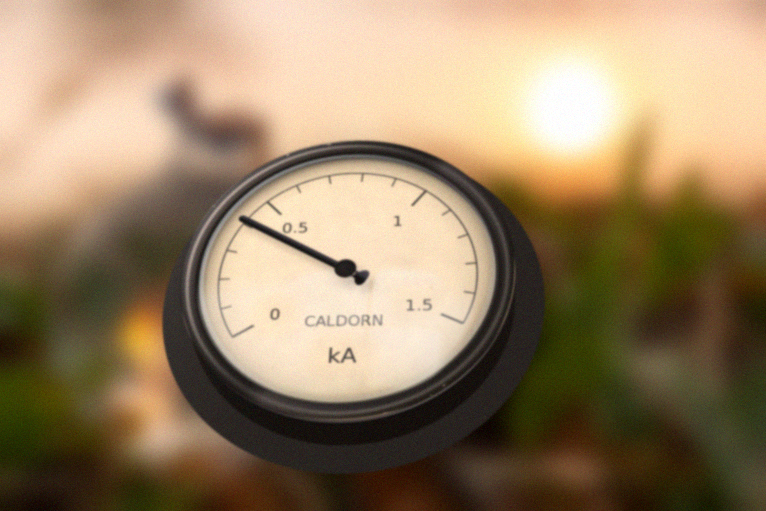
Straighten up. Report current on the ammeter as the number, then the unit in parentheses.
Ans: 0.4 (kA)
